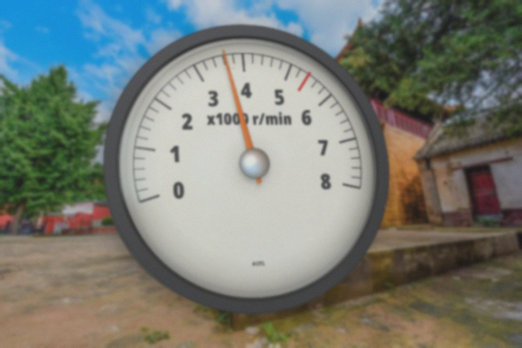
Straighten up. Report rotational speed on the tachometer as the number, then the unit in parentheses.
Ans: 3600 (rpm)
